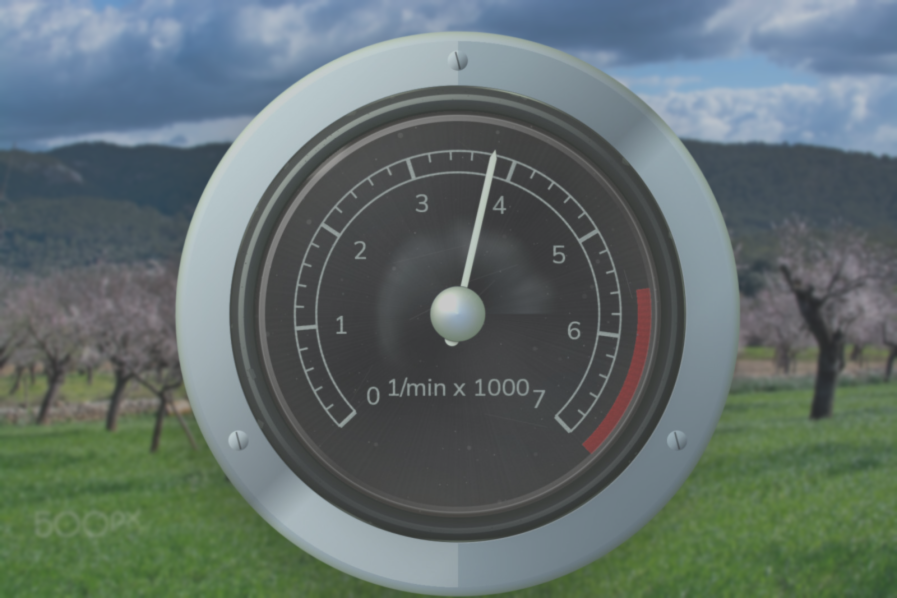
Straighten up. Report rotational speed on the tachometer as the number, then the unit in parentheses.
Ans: 3800 (rpm)
